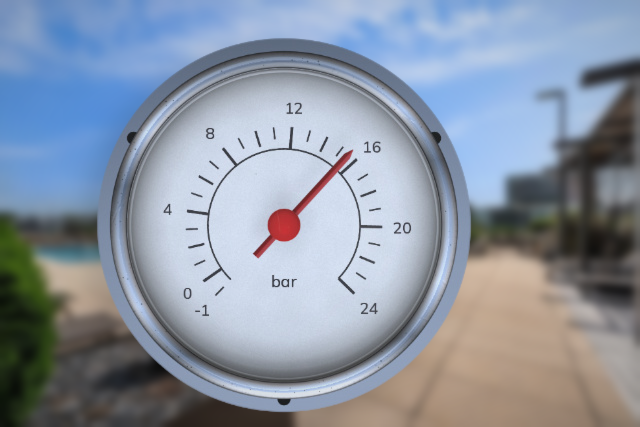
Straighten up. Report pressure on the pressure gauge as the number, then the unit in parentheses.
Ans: 15.5 (bar)
